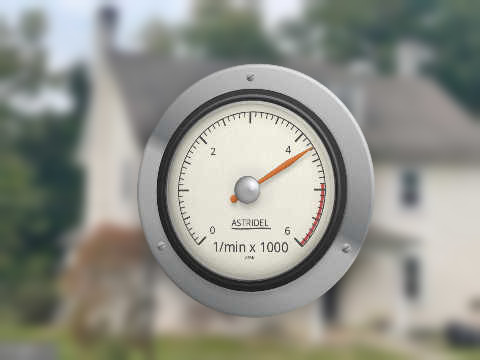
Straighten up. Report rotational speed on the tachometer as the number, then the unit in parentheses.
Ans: 4300 (rpm)
